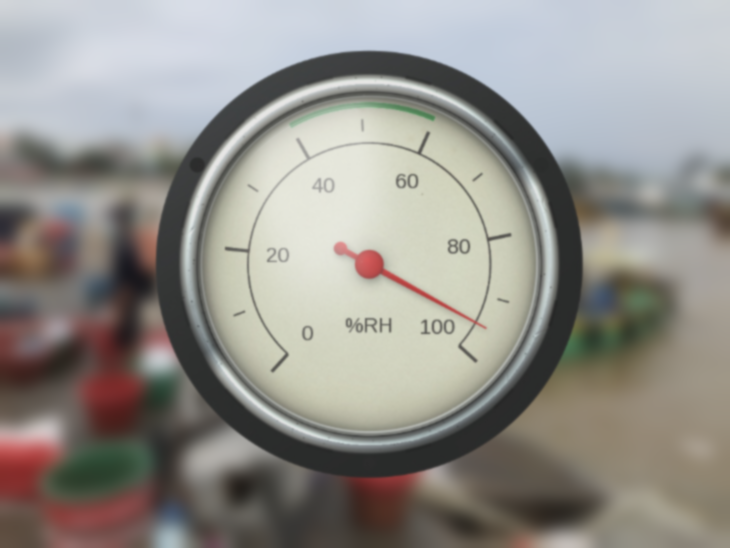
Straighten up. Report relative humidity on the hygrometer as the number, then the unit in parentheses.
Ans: 95 (%)
